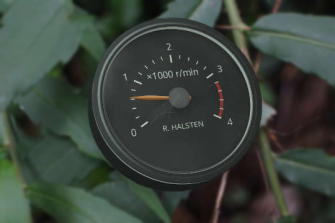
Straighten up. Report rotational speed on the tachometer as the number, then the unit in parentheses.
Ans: 600 (rpm)
